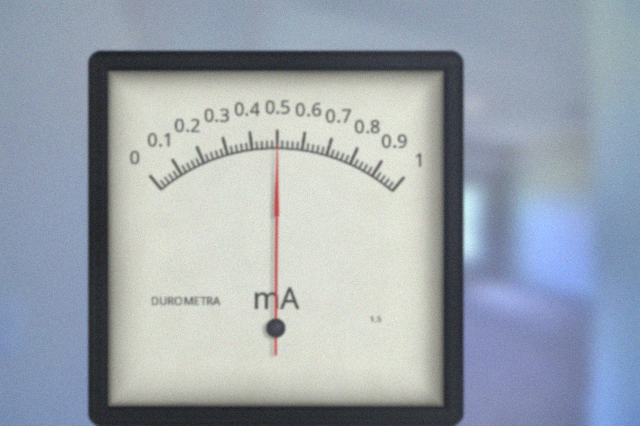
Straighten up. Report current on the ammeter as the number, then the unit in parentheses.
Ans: 0.5 (mA)
